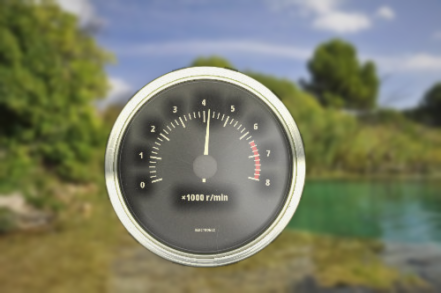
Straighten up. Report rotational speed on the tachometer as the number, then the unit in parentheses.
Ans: 4200 (rpm)
